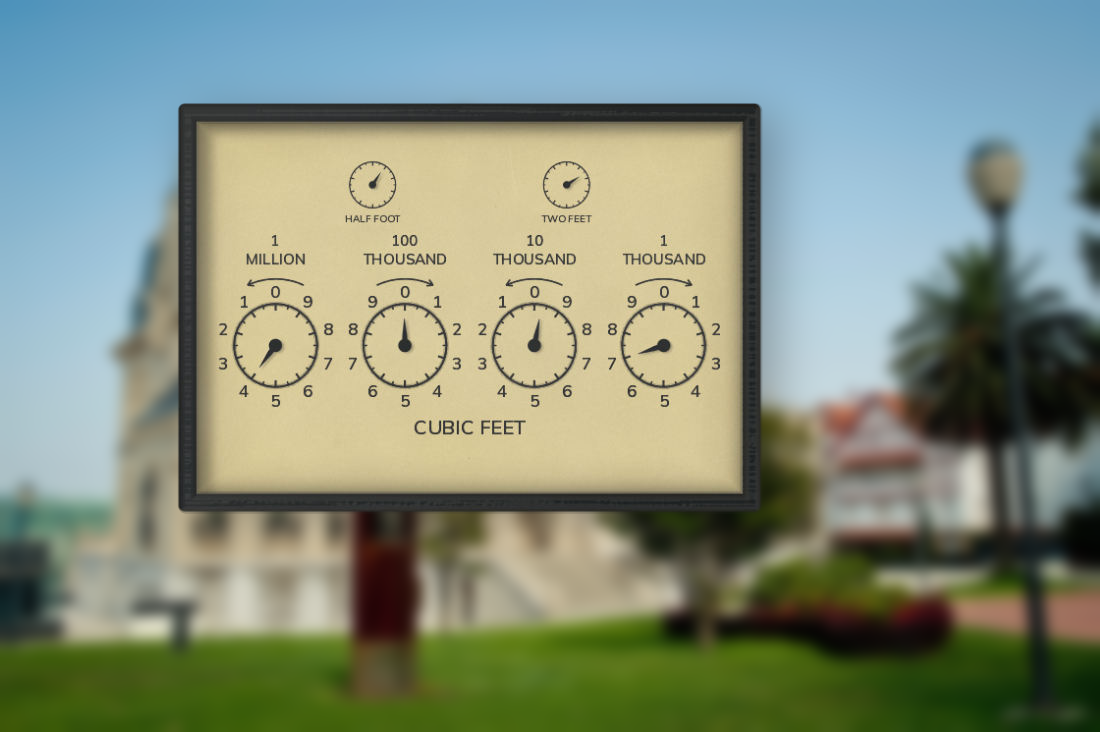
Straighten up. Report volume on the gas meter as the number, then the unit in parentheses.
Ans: 399700 (ft³)
